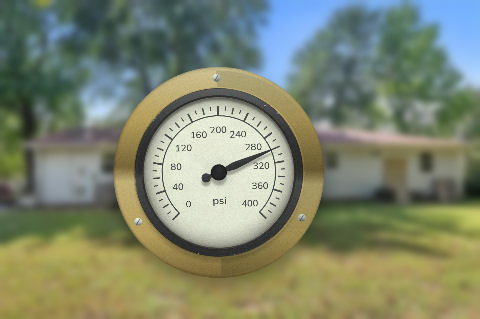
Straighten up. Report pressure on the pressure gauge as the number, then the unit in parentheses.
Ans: 300 (psi)
